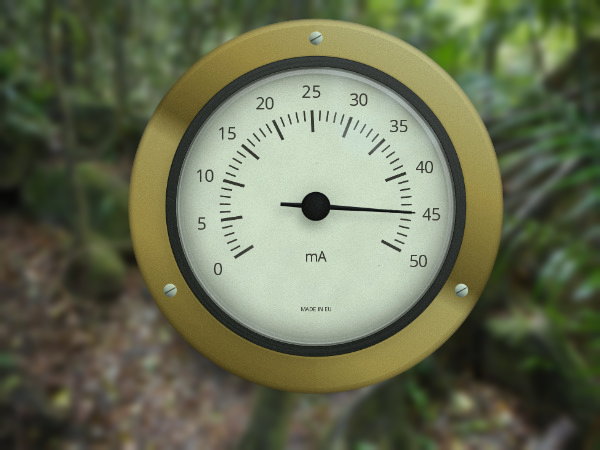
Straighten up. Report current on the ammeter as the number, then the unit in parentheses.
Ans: 45 (mA)
